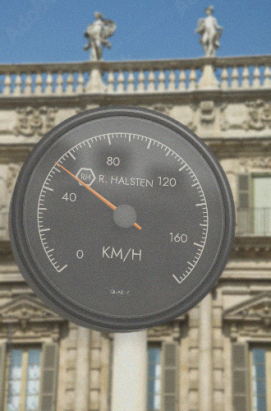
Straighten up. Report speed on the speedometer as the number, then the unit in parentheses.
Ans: 52 (km/h)
